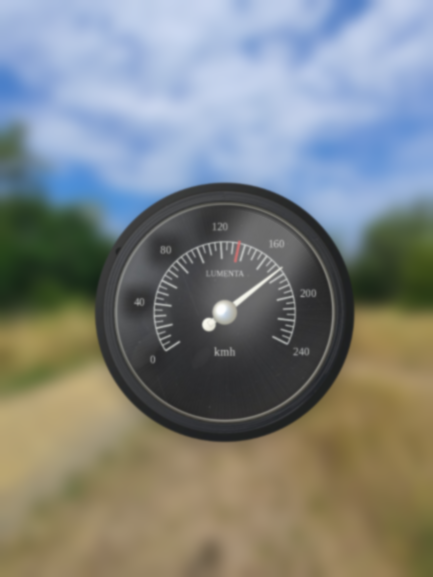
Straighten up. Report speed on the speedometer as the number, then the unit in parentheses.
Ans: 175 (km/h)
